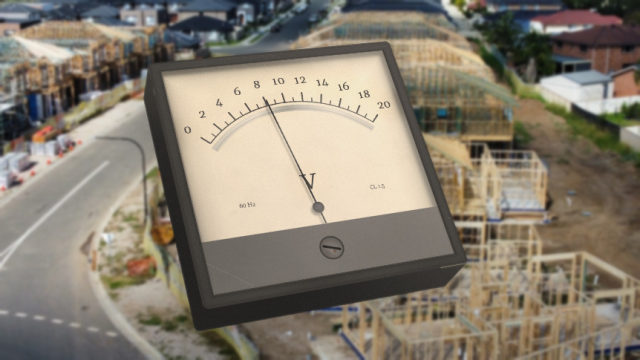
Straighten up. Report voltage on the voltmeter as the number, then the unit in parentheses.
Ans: 8 (V)
